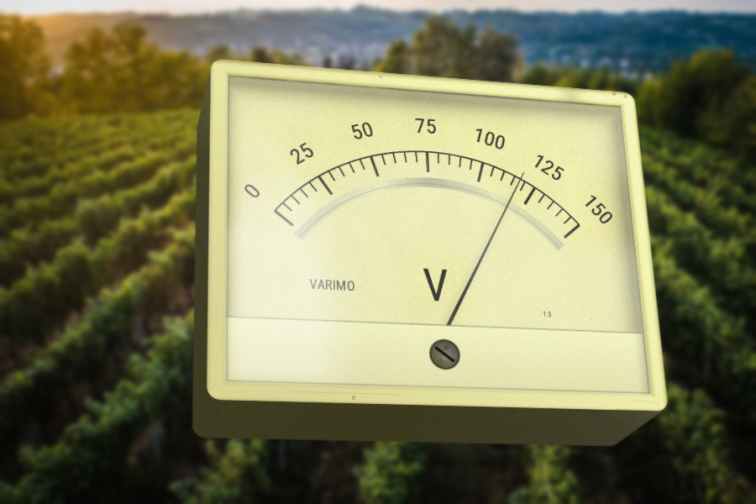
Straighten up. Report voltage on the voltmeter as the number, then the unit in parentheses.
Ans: 117.5 (V)
